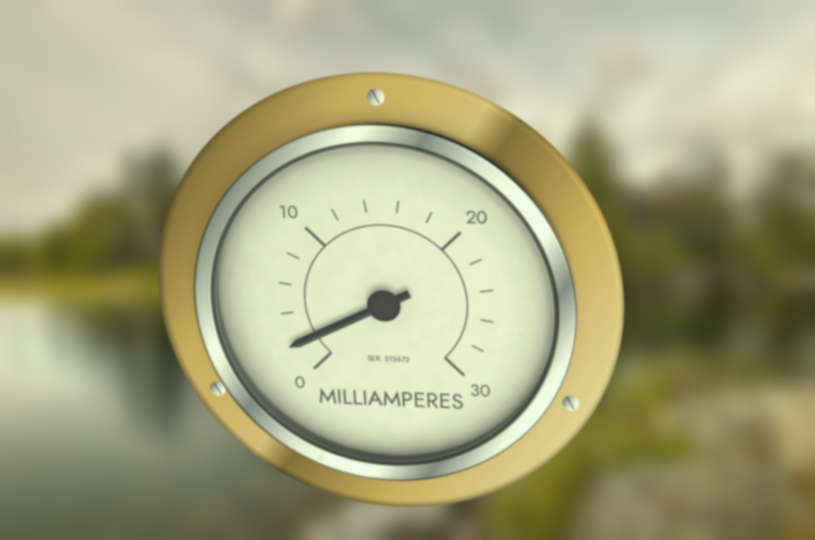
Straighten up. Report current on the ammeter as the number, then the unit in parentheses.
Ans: 2 (mA)
